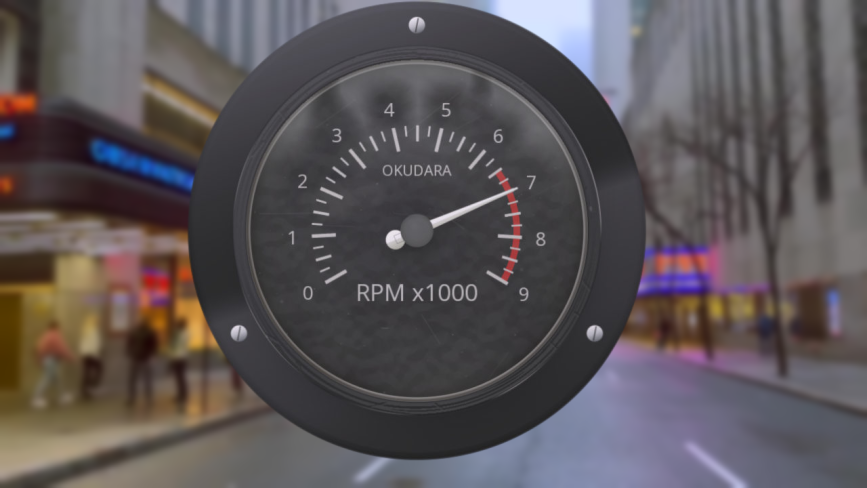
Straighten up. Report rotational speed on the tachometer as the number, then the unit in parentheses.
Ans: 7000 (rpm)
